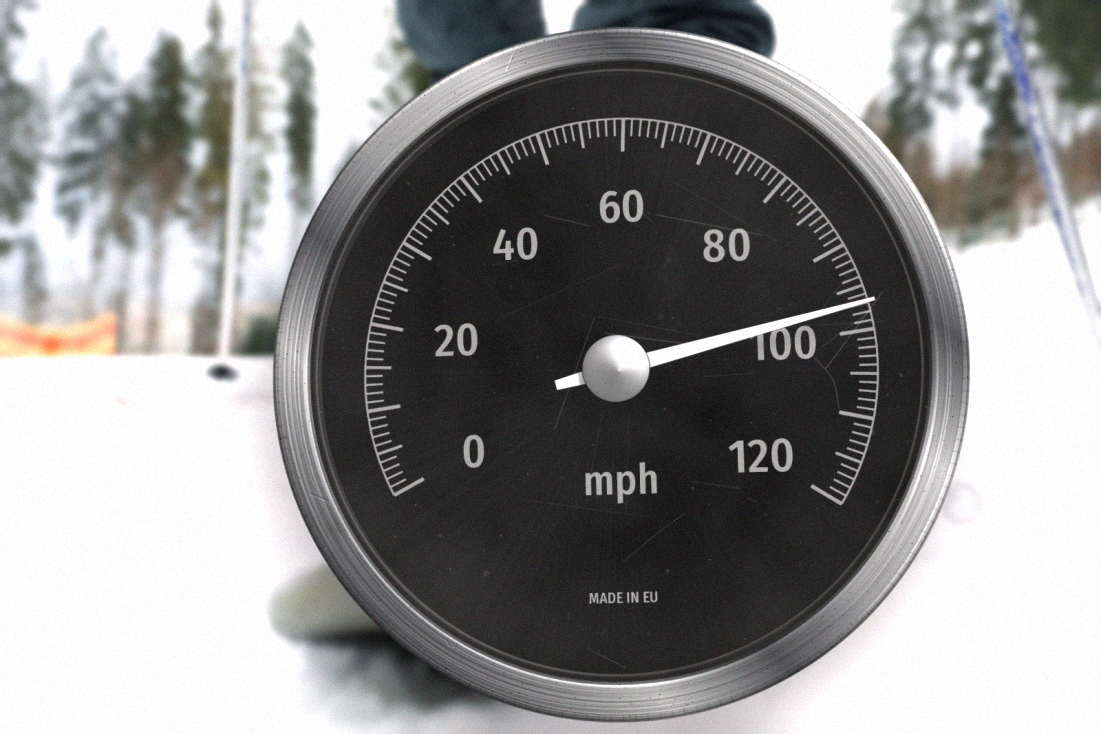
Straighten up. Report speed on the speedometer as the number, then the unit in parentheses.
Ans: 97 (mph)
